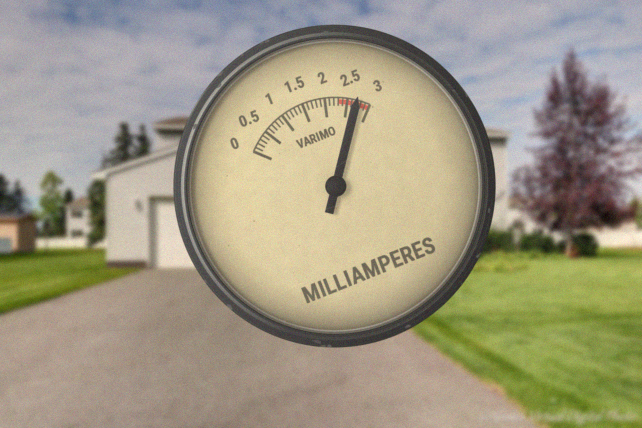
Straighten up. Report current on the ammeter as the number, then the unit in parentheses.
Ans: 2.7 (mA)
